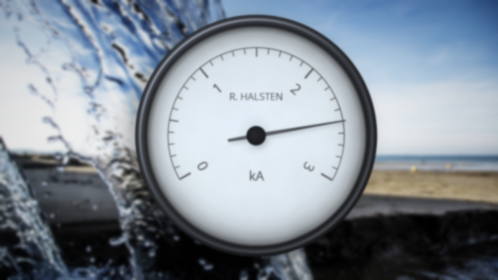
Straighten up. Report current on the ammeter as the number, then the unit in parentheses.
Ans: 2.5 (kA)
